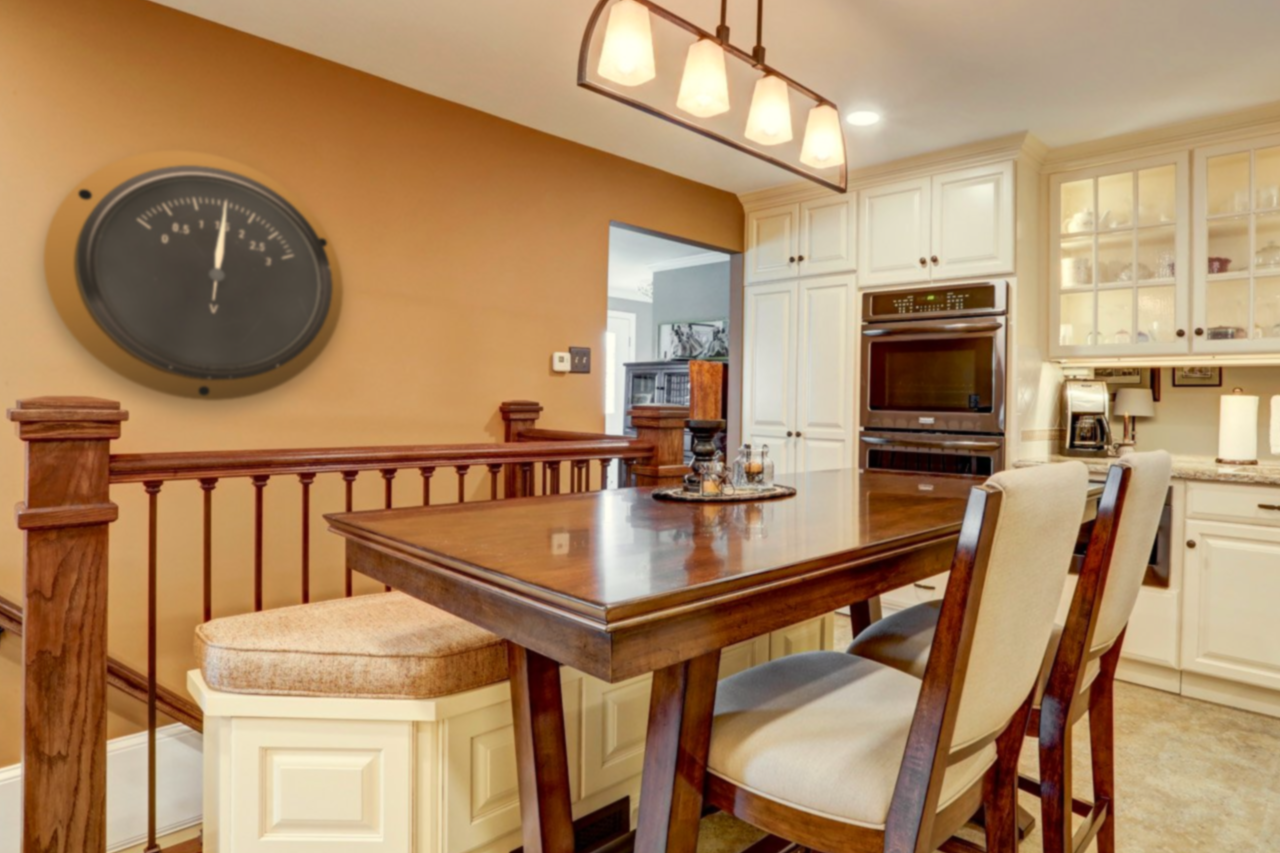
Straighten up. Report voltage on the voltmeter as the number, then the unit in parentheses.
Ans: 1.5 (V)
